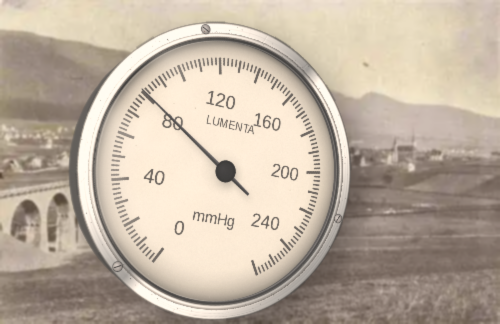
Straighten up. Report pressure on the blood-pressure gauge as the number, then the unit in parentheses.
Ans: 80 (mmHg)
